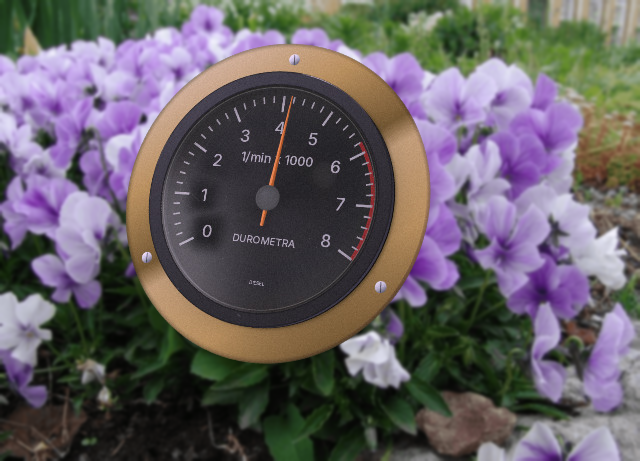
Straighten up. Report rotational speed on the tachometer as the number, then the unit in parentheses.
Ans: 4200 (rpm)
